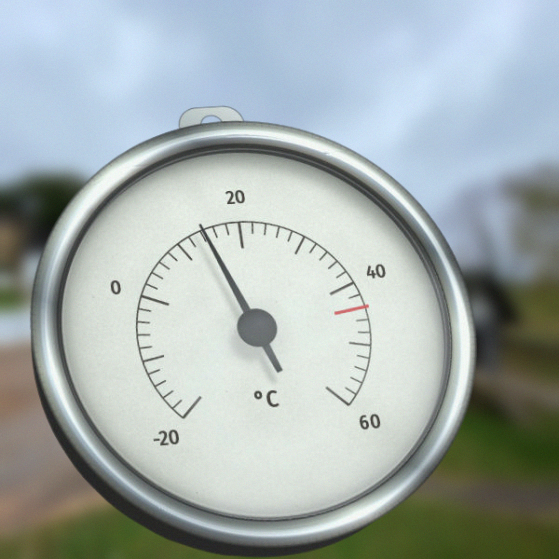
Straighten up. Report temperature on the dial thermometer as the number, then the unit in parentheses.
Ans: 14 (°C)
